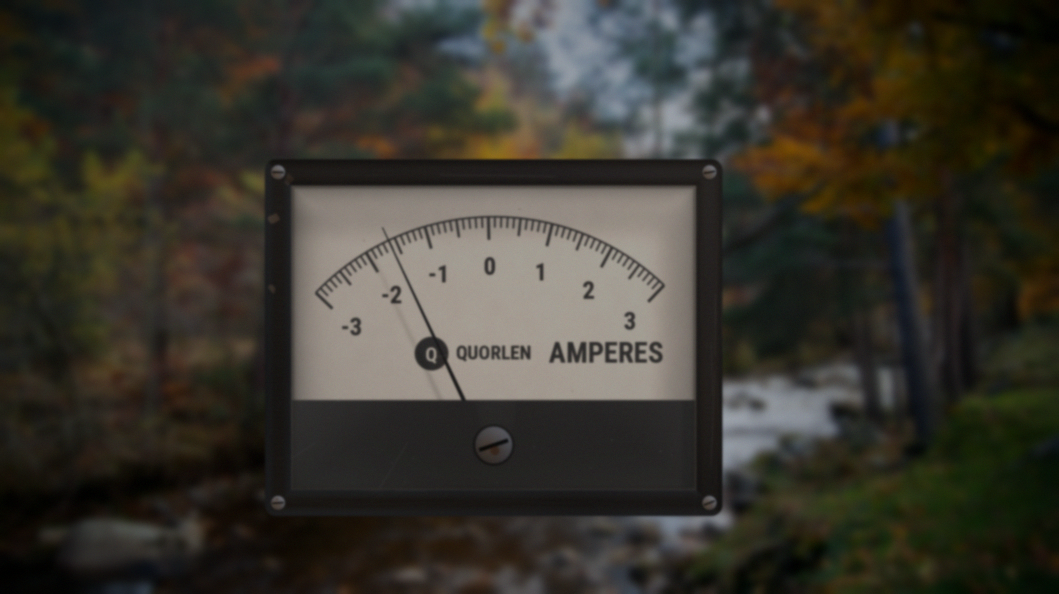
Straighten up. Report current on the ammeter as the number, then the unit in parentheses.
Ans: -1.6 (A)
